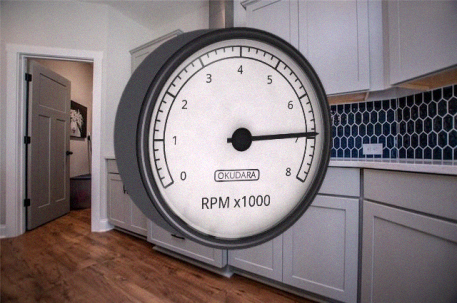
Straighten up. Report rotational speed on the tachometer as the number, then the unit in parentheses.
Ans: 6900 (rpm)
